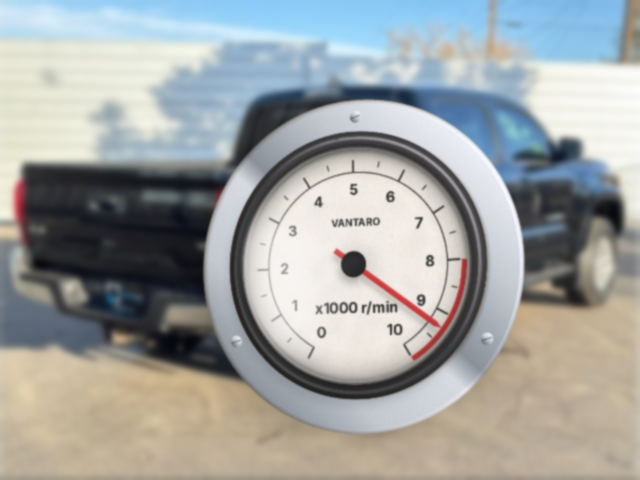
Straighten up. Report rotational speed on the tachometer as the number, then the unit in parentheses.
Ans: 9250 (rpm)
